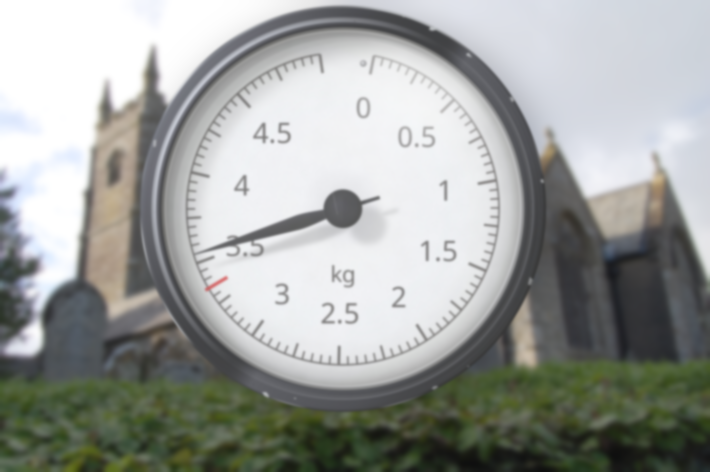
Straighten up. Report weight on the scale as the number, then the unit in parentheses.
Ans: 3.55 (kg)
